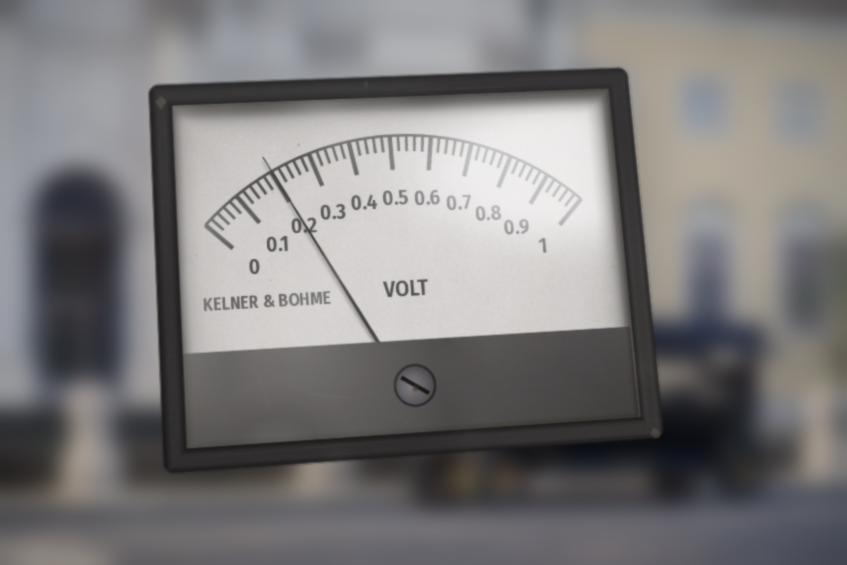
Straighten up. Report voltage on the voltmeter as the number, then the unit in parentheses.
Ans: 0.2 (V)
